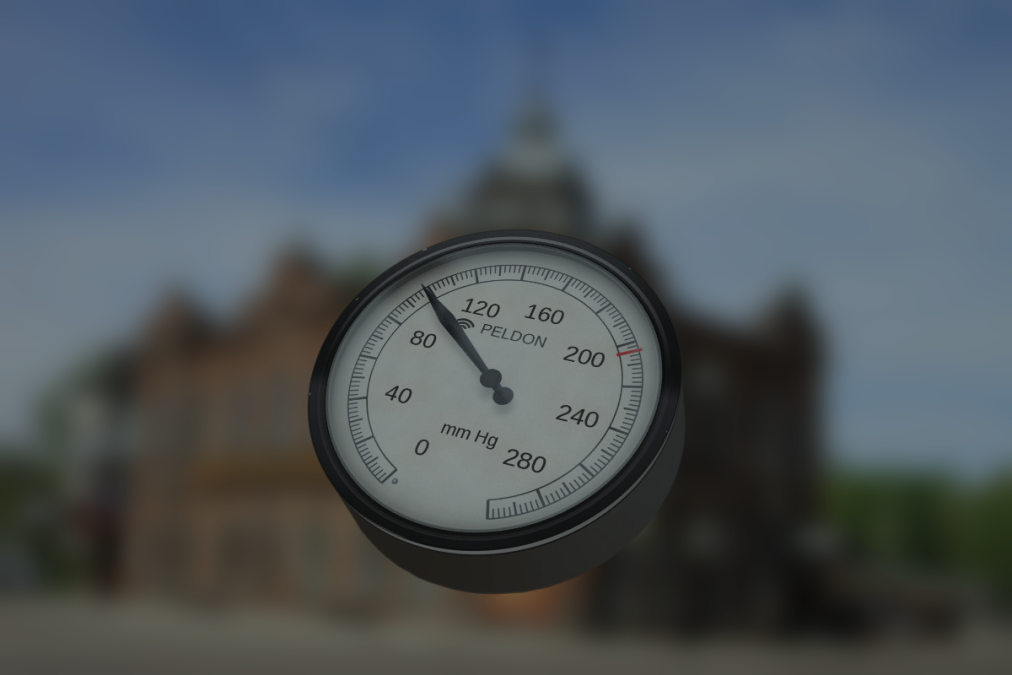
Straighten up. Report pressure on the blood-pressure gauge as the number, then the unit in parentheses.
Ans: 98 (mmHg)
